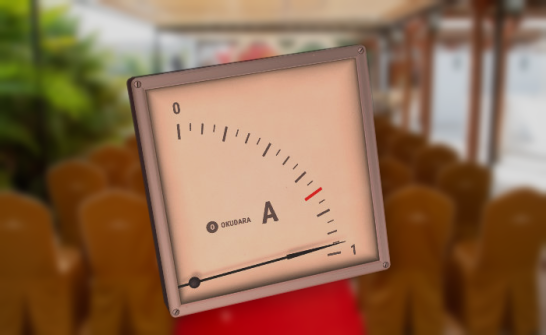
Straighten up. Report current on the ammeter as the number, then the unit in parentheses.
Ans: 0.95 (A)
